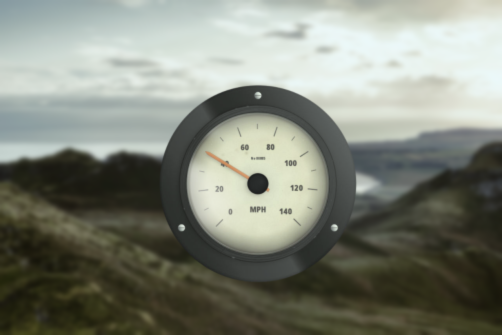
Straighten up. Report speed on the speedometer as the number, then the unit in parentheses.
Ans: 40 (mph)
